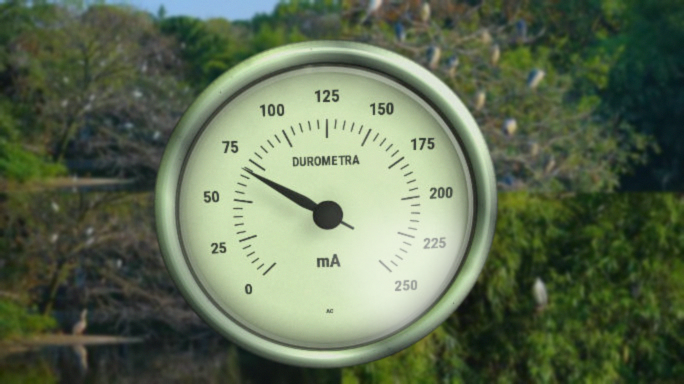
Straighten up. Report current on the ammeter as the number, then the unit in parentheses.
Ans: 70 (mA)
